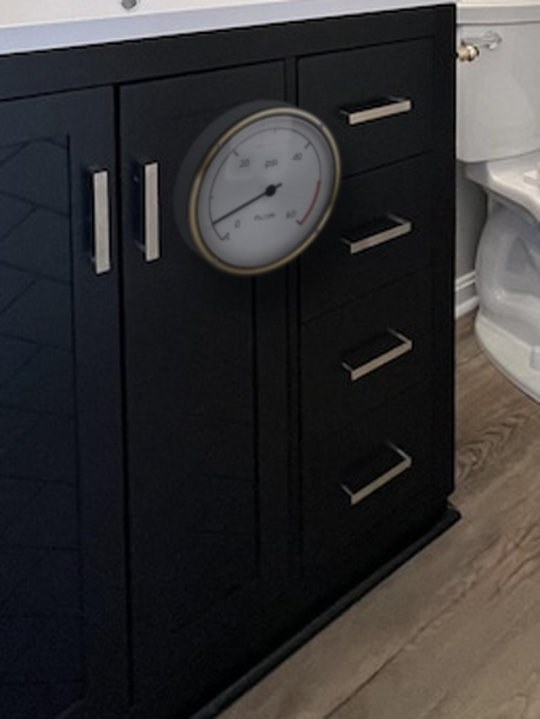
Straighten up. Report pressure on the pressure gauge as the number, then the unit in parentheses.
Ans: 5 (psi)
